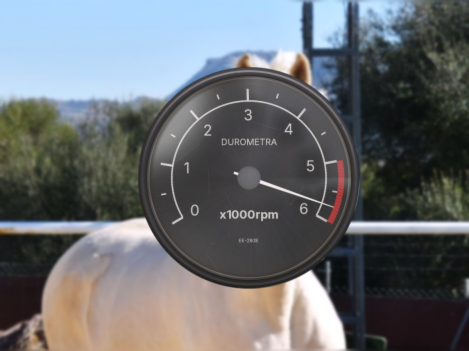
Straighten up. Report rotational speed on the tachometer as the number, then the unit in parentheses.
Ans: 5750 (rpm)
